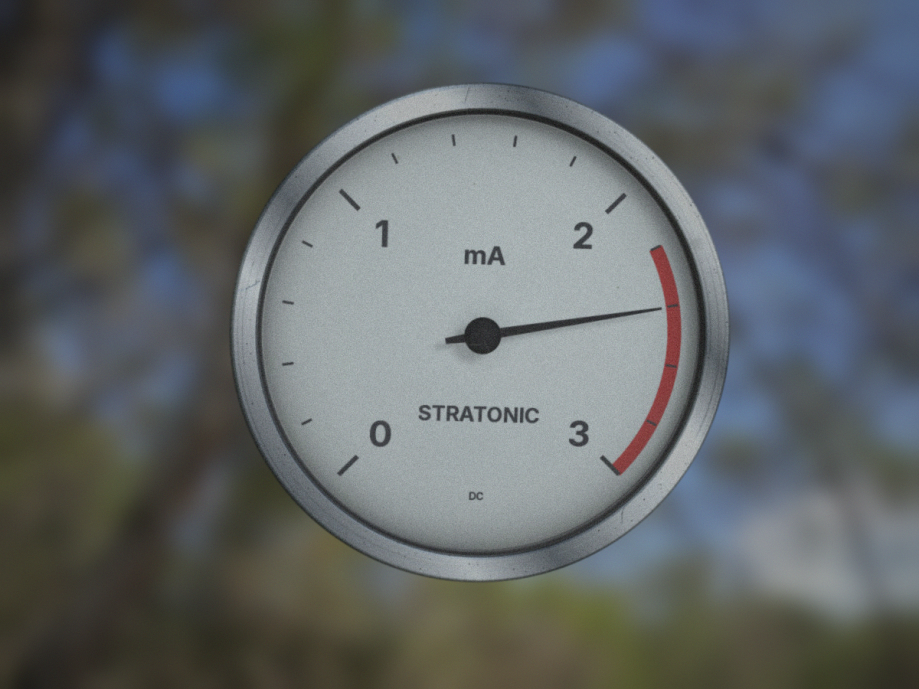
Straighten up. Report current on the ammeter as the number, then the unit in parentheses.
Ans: 2.4 (mA)
